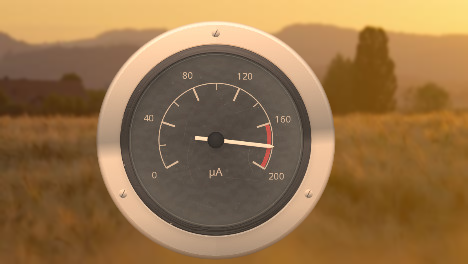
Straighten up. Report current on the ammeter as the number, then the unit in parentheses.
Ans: 180 (µA)
